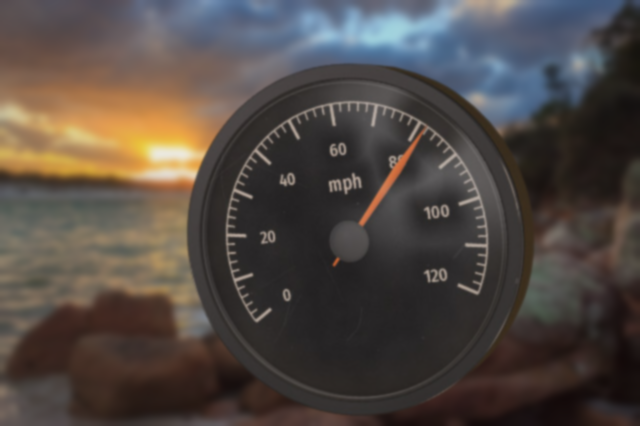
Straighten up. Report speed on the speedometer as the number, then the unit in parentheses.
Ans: 82 (mph)
